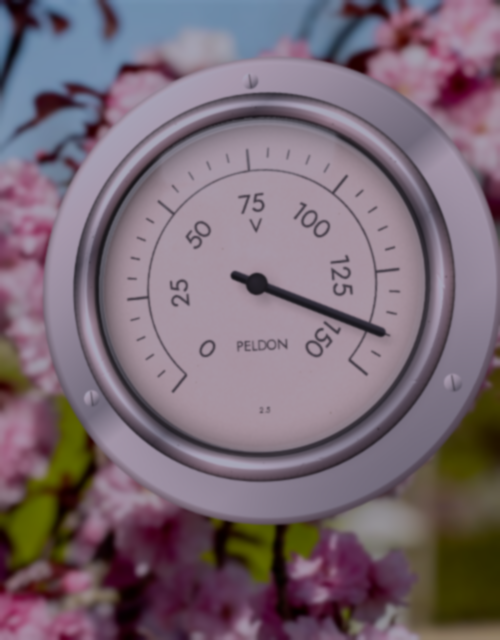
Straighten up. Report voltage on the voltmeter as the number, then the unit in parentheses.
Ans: 140 (V)
